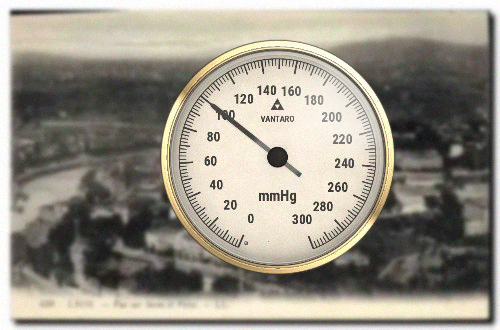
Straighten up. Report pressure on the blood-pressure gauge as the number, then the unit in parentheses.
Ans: 100 (mmHg)
